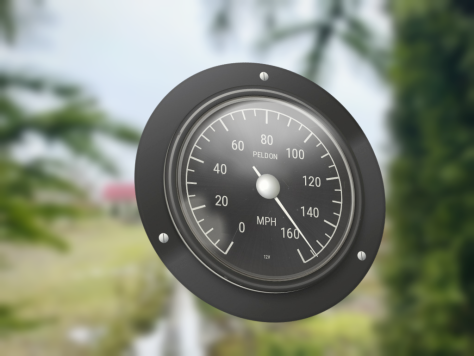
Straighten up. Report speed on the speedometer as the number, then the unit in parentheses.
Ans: 155 (mph)
